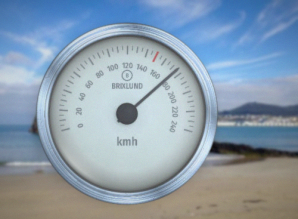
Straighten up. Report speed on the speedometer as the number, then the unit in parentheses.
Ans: 175 (km/h)
